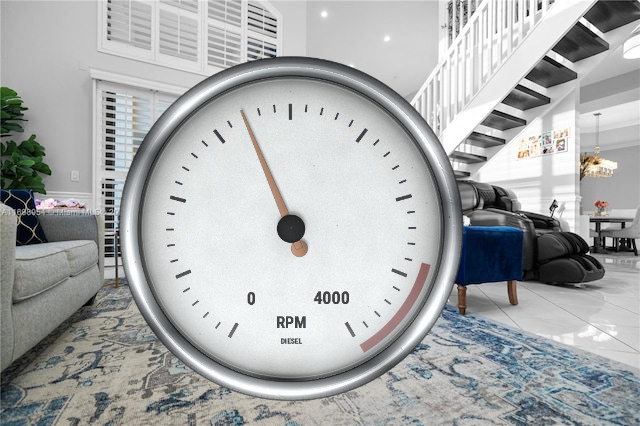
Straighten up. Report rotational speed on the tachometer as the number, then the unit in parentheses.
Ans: 1700 (rpm)
